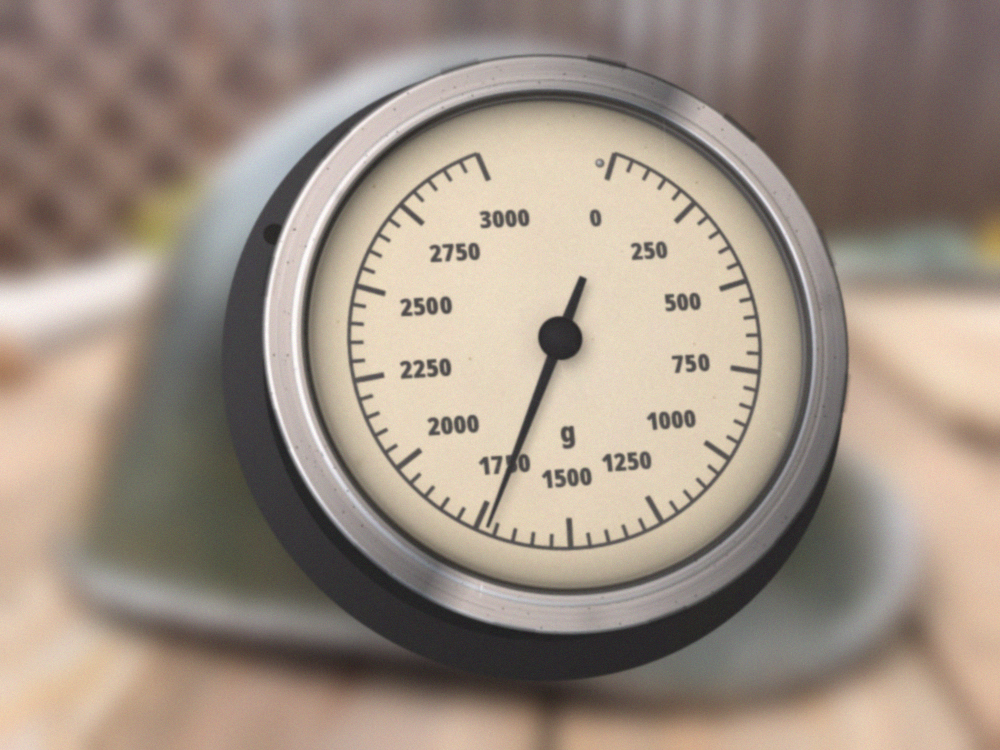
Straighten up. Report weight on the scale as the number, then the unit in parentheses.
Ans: 1725 (g)
